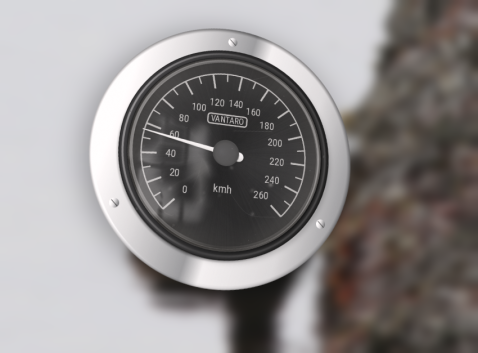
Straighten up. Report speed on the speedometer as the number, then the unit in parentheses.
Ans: 55 (km/h)
